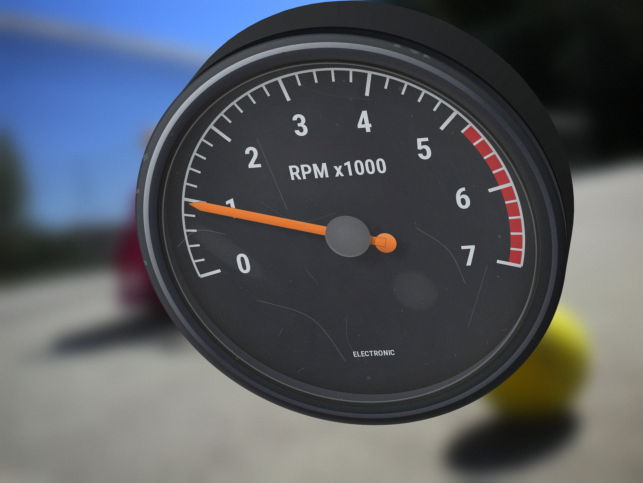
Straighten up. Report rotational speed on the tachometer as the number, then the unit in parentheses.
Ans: 1000 (rpm)
